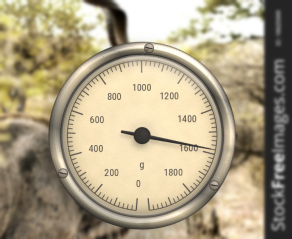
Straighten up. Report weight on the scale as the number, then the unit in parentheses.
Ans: 1580 (g)
